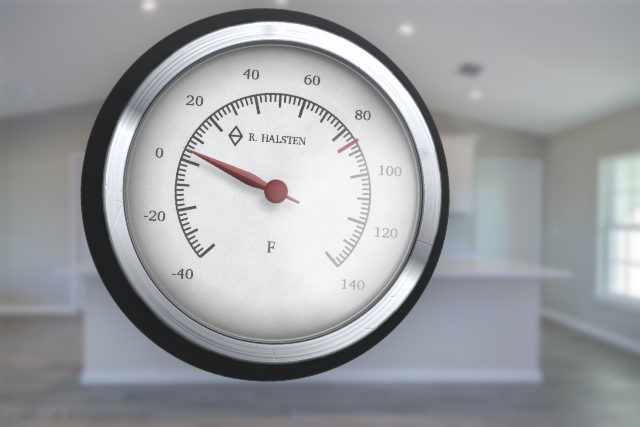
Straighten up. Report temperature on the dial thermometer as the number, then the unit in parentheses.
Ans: 4 (°F)
